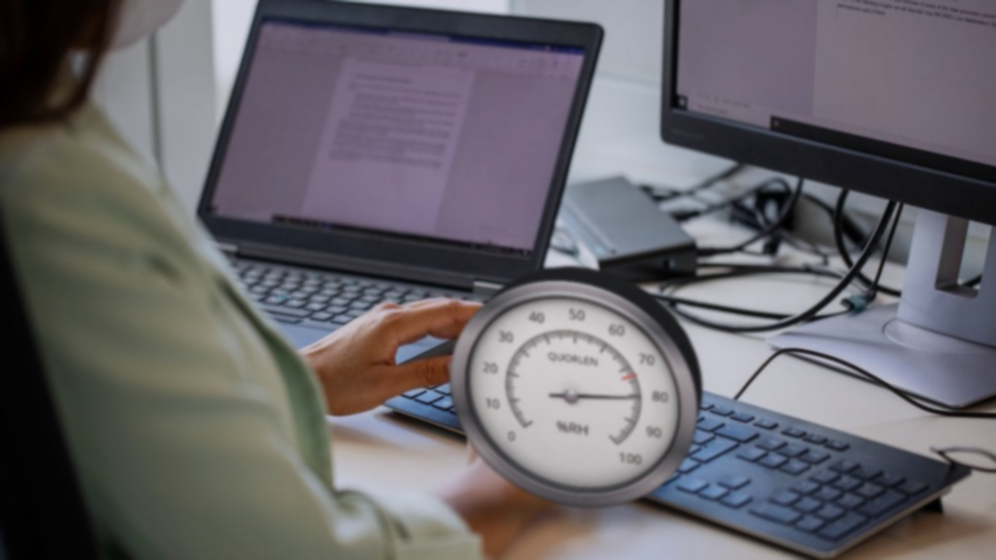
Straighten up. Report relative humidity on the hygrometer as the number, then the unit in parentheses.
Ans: 80 (%)
